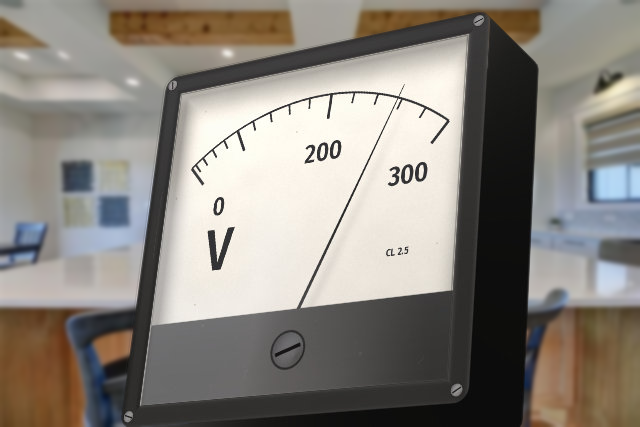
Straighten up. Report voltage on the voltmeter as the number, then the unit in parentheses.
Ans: 260 (V)
